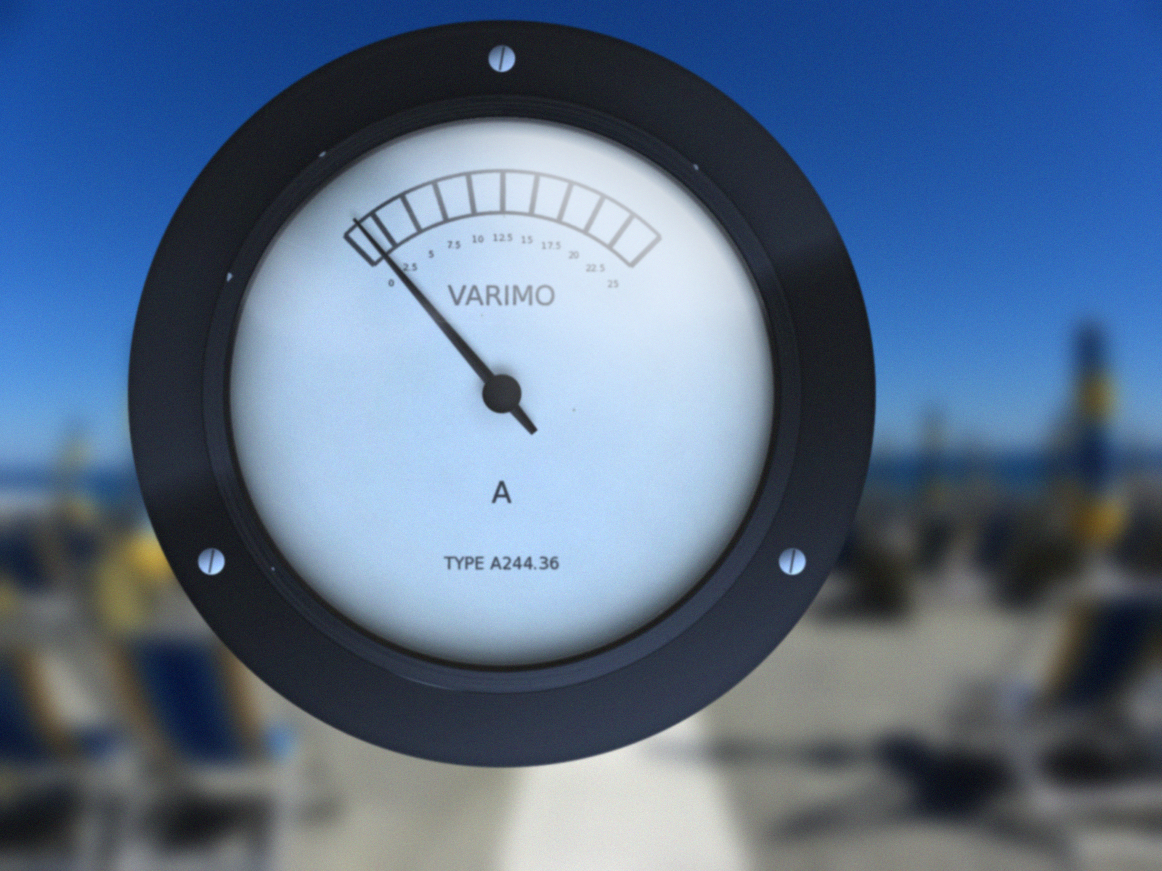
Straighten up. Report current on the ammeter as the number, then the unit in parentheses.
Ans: 1.25 (A)
